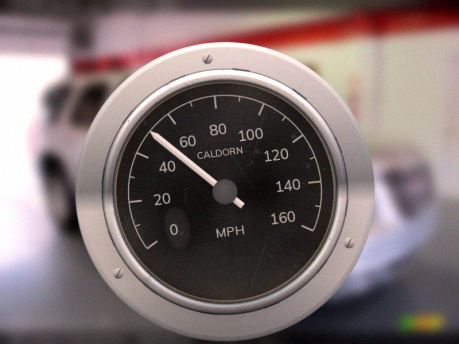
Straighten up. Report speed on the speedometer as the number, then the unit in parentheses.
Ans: 50 (mph)
